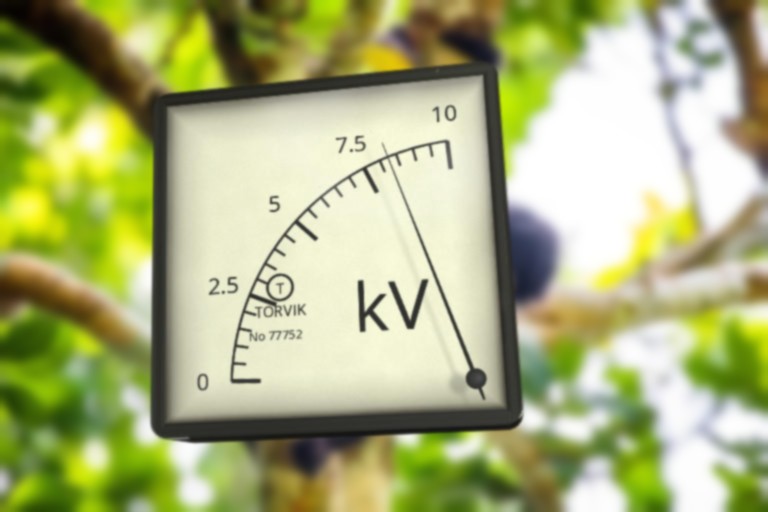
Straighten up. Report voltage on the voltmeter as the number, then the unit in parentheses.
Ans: 8.25 (kV)
